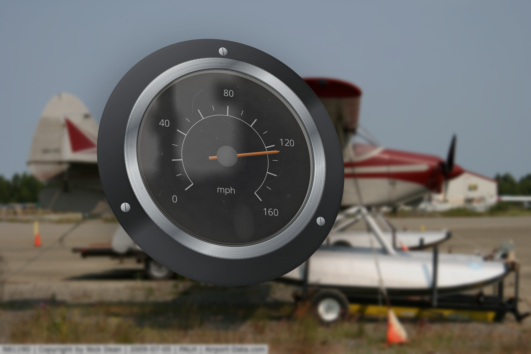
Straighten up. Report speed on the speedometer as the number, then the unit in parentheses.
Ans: 125 (mph)
